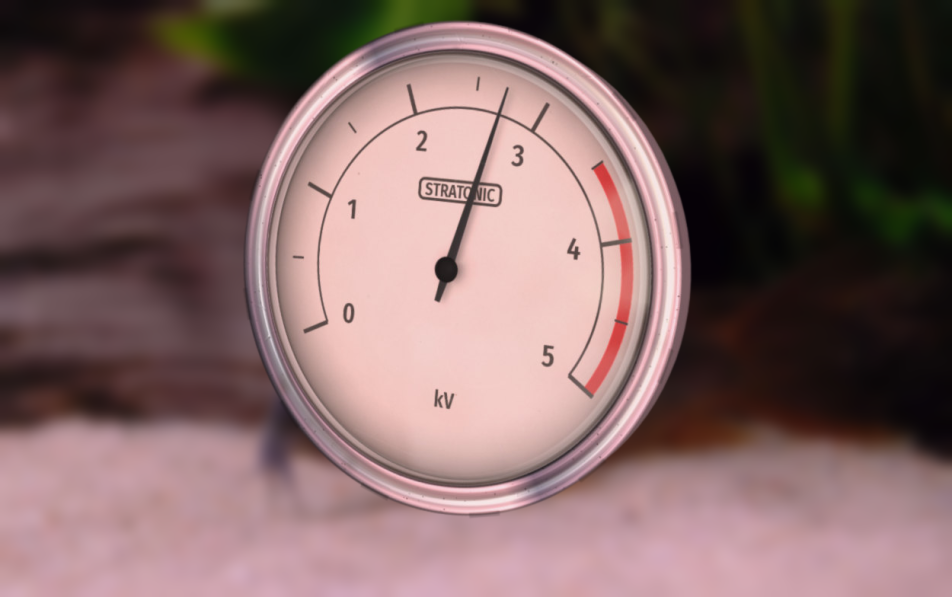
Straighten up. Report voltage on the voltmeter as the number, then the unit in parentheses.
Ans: 2.75 (kV)
